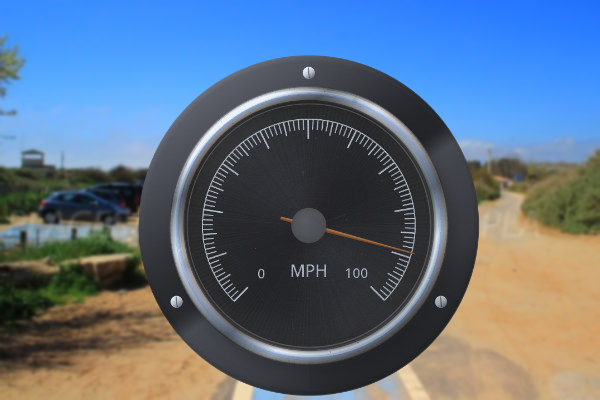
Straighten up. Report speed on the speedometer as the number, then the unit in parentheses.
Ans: 89 (mph)
